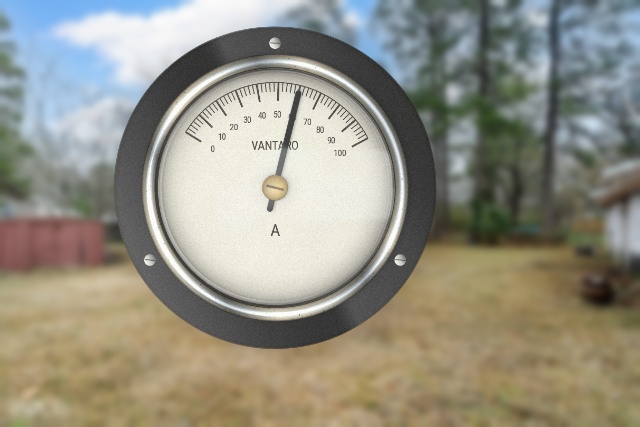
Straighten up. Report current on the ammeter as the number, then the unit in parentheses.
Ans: 60 (A)
